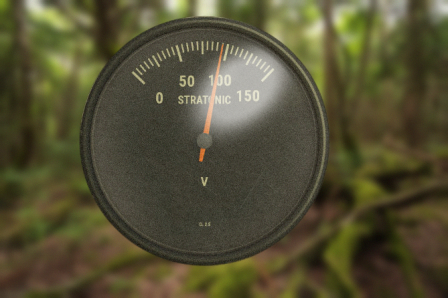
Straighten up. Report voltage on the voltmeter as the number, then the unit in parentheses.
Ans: 95 (V)
